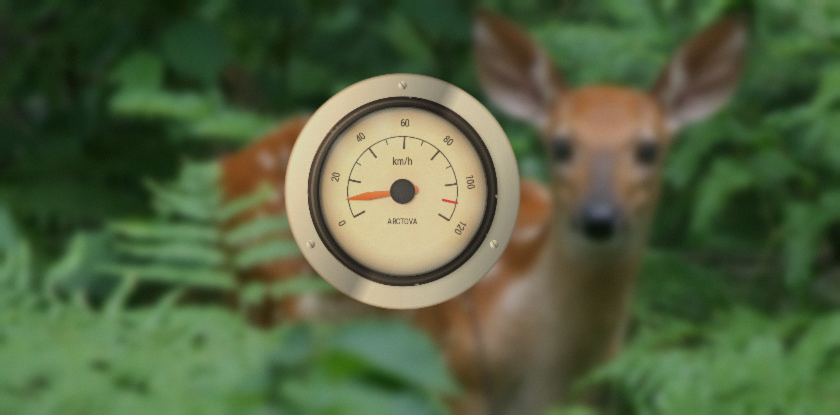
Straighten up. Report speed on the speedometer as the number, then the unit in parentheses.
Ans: 10 (km/h)
